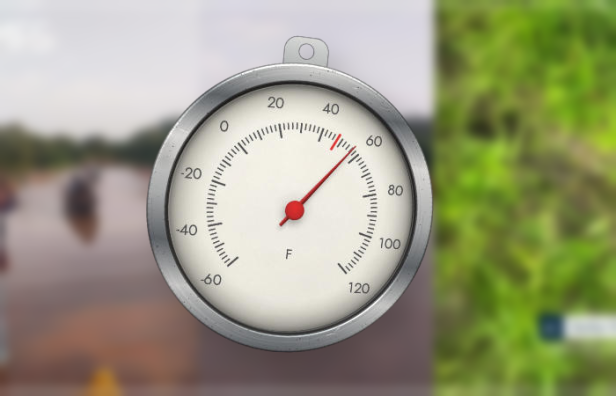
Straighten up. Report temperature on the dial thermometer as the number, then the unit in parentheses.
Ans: 56 (°F)
